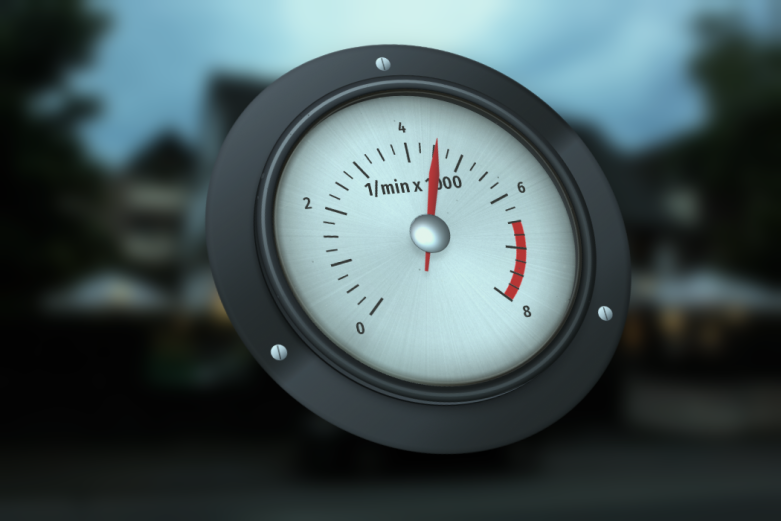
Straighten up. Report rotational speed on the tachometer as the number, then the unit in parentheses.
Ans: 4500 (rpm)
